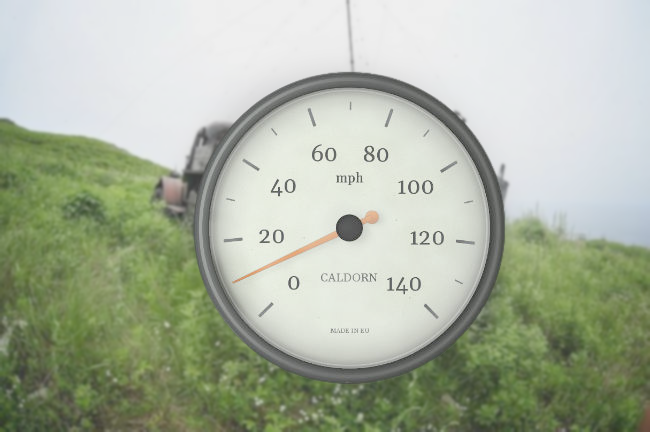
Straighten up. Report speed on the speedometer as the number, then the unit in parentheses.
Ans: 10 (mph)
